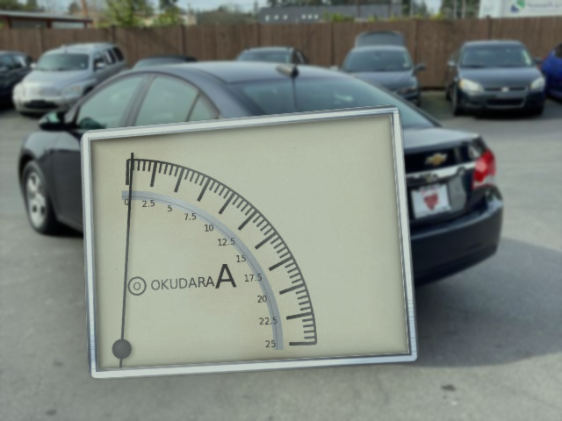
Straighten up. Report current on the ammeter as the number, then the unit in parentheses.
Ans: 0.5 (A)
